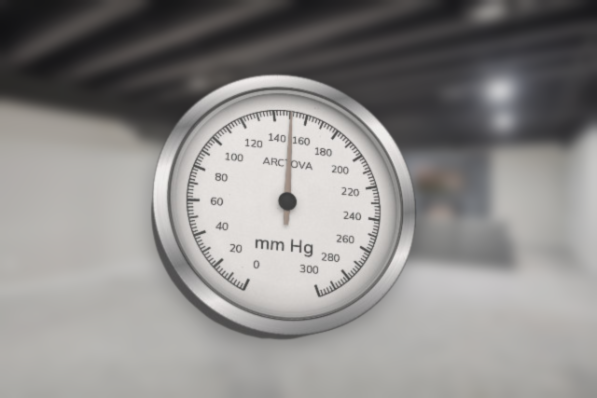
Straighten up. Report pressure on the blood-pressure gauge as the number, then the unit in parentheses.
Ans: 150 (mmHg)
